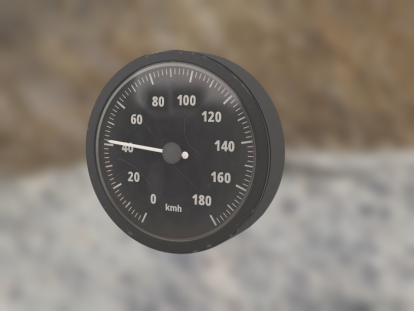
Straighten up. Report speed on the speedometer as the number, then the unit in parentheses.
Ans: 42 (km/h)
